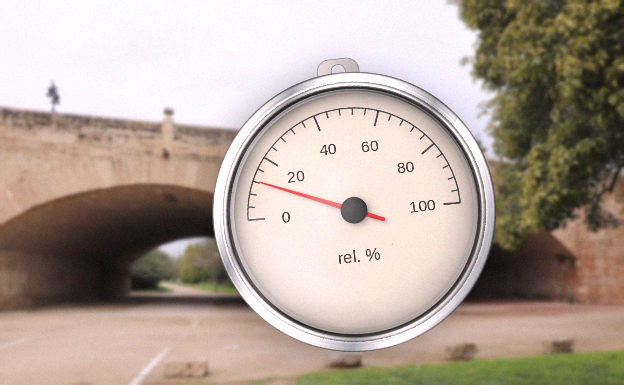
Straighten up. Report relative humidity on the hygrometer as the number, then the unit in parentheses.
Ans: 12 (%)
